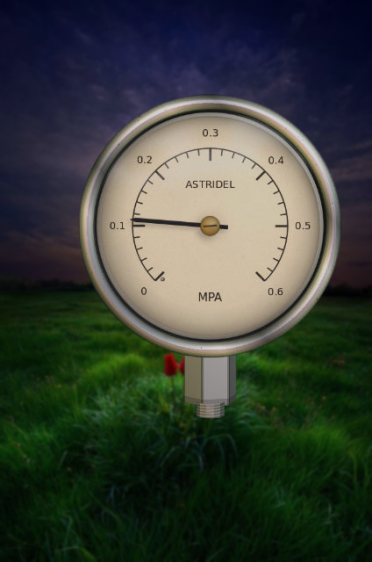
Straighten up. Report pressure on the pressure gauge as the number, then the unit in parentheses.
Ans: 0.11 (MPa)
